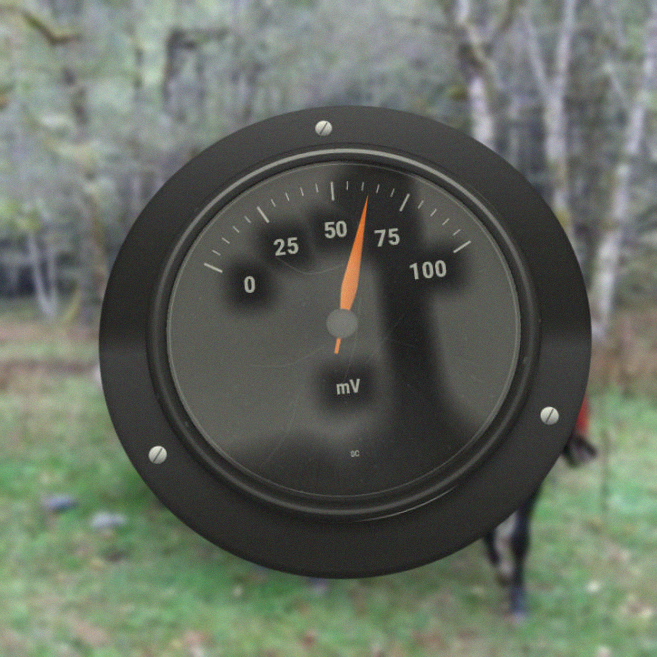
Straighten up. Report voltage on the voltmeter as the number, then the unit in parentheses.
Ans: 62.5 (mV)
